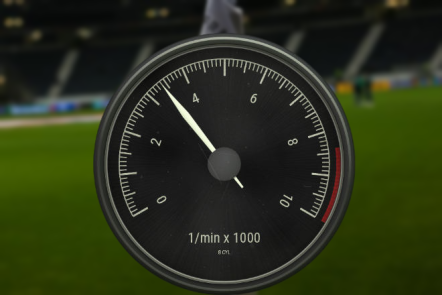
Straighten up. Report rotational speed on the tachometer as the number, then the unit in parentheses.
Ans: 3400 (rpm)
